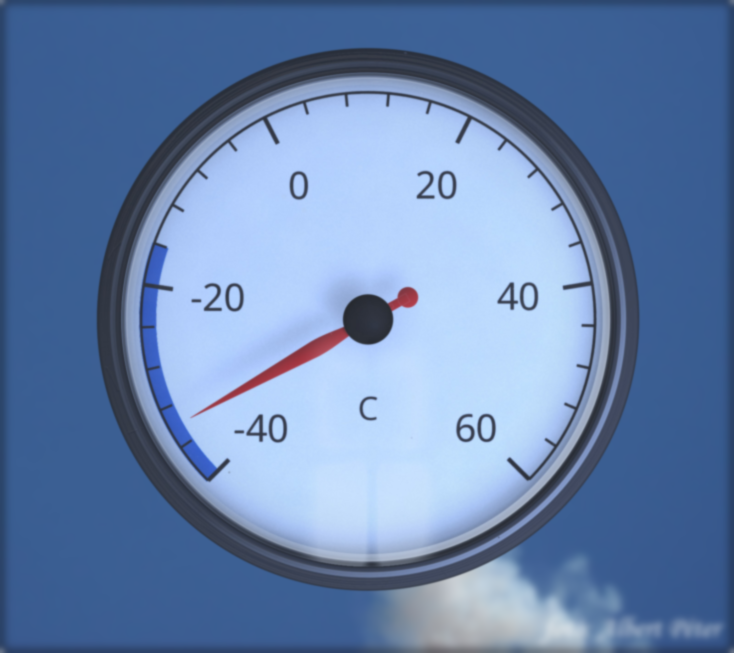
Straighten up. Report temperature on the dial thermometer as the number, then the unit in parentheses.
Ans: -34 (°C)
